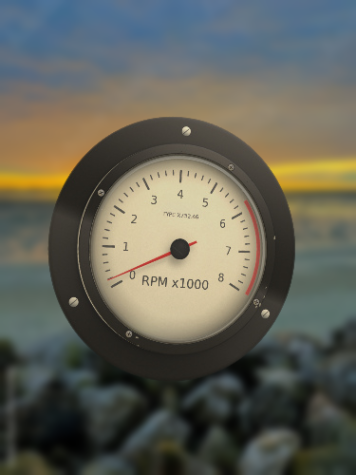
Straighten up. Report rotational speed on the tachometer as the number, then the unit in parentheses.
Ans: 200 (rpm)
